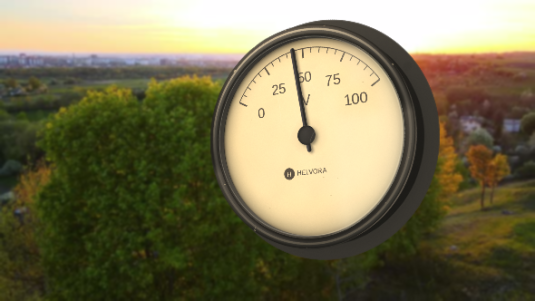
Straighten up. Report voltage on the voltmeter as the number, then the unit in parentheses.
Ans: 45 (V)
